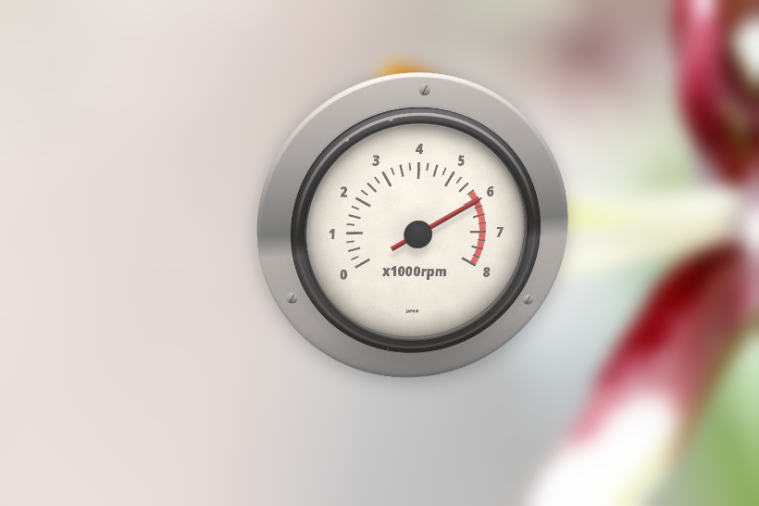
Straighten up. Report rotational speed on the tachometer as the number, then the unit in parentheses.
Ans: 6000 (rpm)
